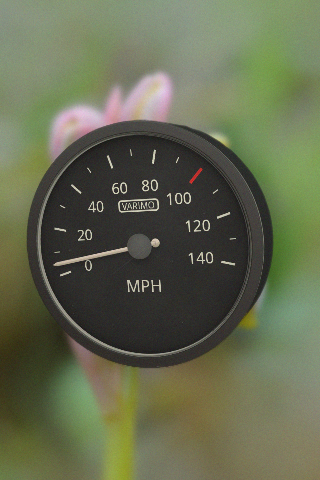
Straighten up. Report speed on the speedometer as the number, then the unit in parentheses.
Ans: 5 (mph)
